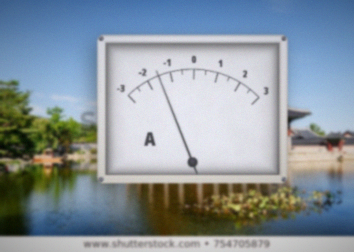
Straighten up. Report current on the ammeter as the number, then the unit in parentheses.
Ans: -1.5 (A)
